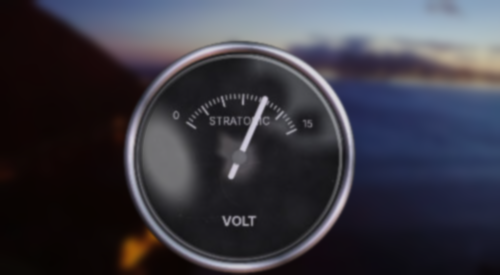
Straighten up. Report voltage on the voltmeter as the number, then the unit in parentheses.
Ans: 10 (V)
